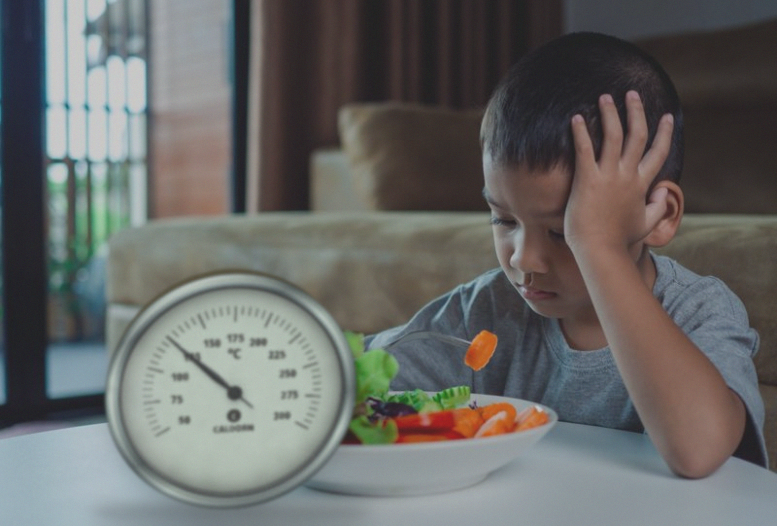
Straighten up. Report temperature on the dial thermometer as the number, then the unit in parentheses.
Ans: 125 (°C)
